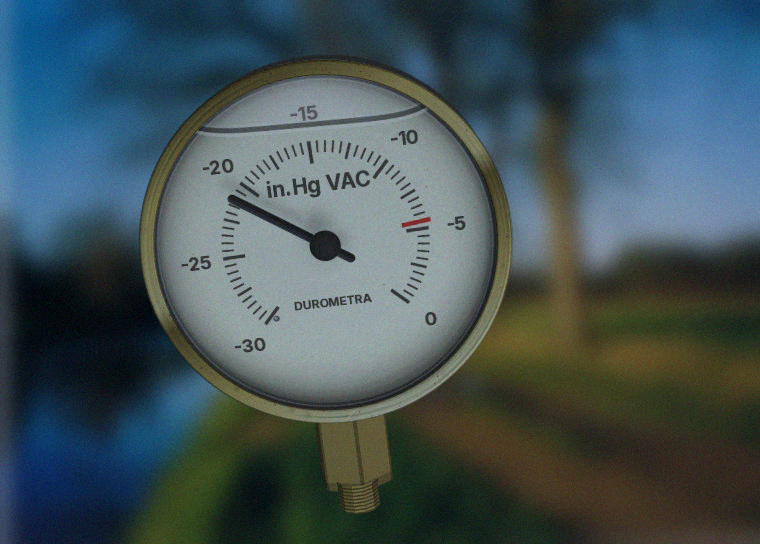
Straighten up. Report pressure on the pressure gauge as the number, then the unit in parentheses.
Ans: -21 (inHg)
